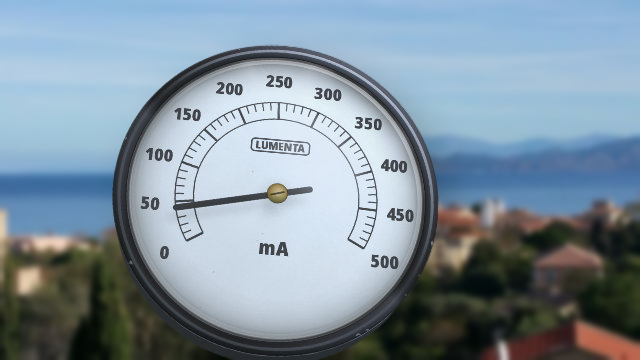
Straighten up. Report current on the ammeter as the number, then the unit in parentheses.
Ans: 40 (mA)
